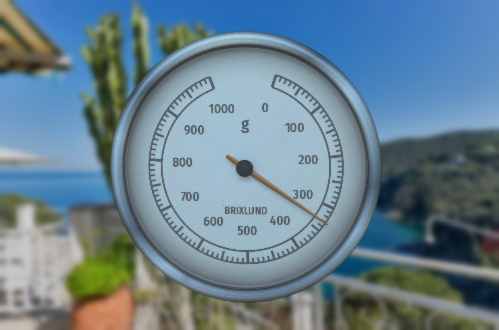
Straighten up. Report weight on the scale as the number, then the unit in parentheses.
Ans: 330 (g)
